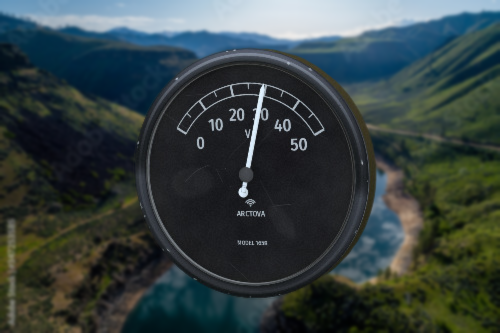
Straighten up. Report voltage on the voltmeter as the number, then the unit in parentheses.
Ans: 30 (V)
